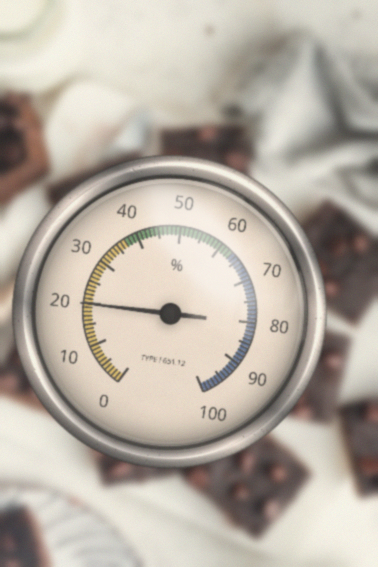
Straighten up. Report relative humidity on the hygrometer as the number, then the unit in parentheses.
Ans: 20 (%)
